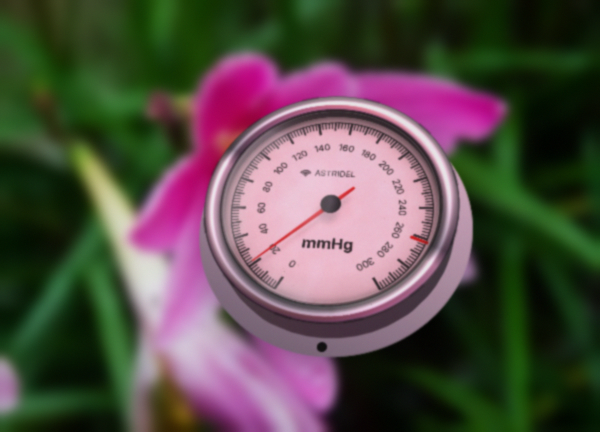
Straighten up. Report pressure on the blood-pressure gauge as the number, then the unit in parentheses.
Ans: 20 (mmHg)
